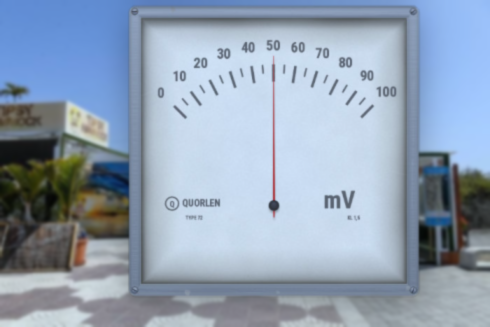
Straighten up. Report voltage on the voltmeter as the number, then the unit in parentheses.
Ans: 50 (mV)
